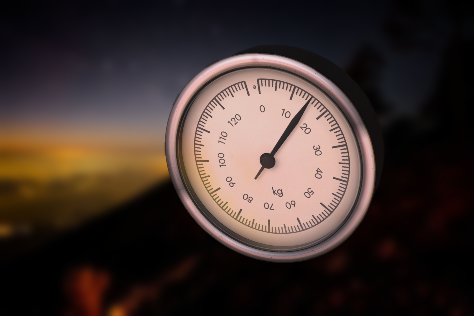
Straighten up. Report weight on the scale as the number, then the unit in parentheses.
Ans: 15 (kg)
